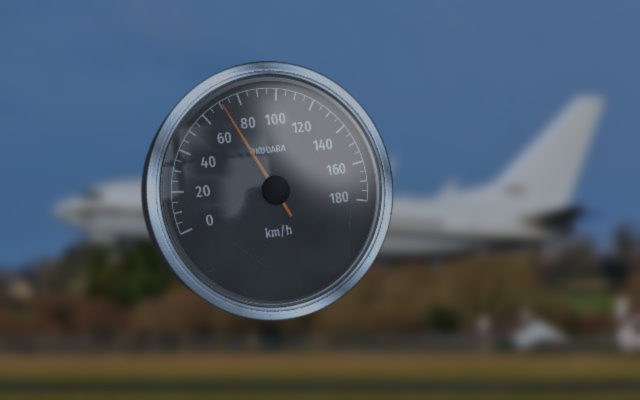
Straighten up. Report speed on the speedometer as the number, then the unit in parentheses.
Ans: 70 (km/h)
